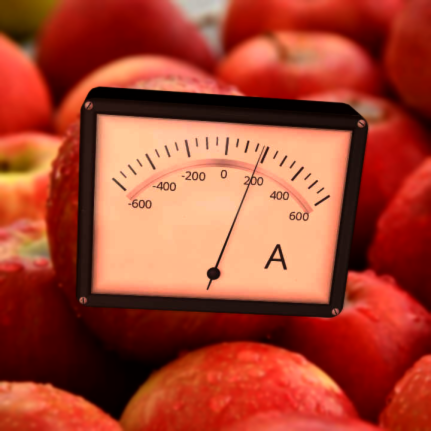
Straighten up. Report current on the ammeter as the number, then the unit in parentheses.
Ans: 175 (A)
